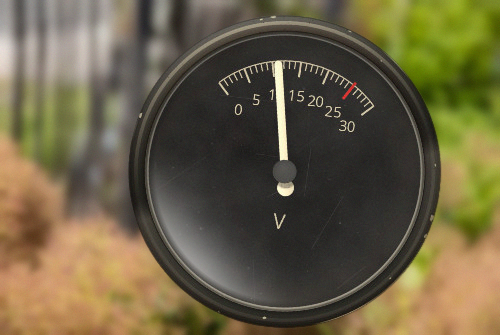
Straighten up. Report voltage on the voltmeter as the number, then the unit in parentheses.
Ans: 11 (V)
